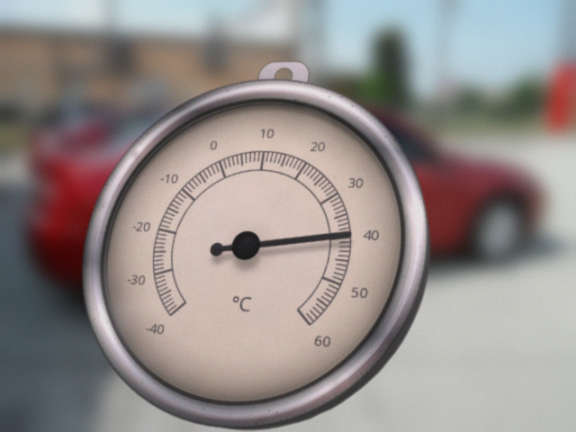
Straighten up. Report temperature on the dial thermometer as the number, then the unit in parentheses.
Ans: 40 (°C)
